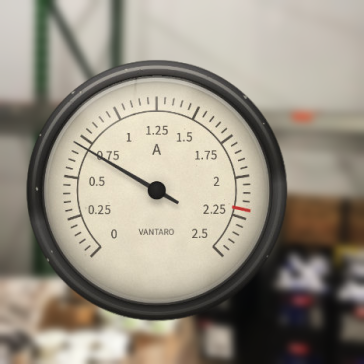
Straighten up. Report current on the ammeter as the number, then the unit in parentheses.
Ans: 0.7 (A)
